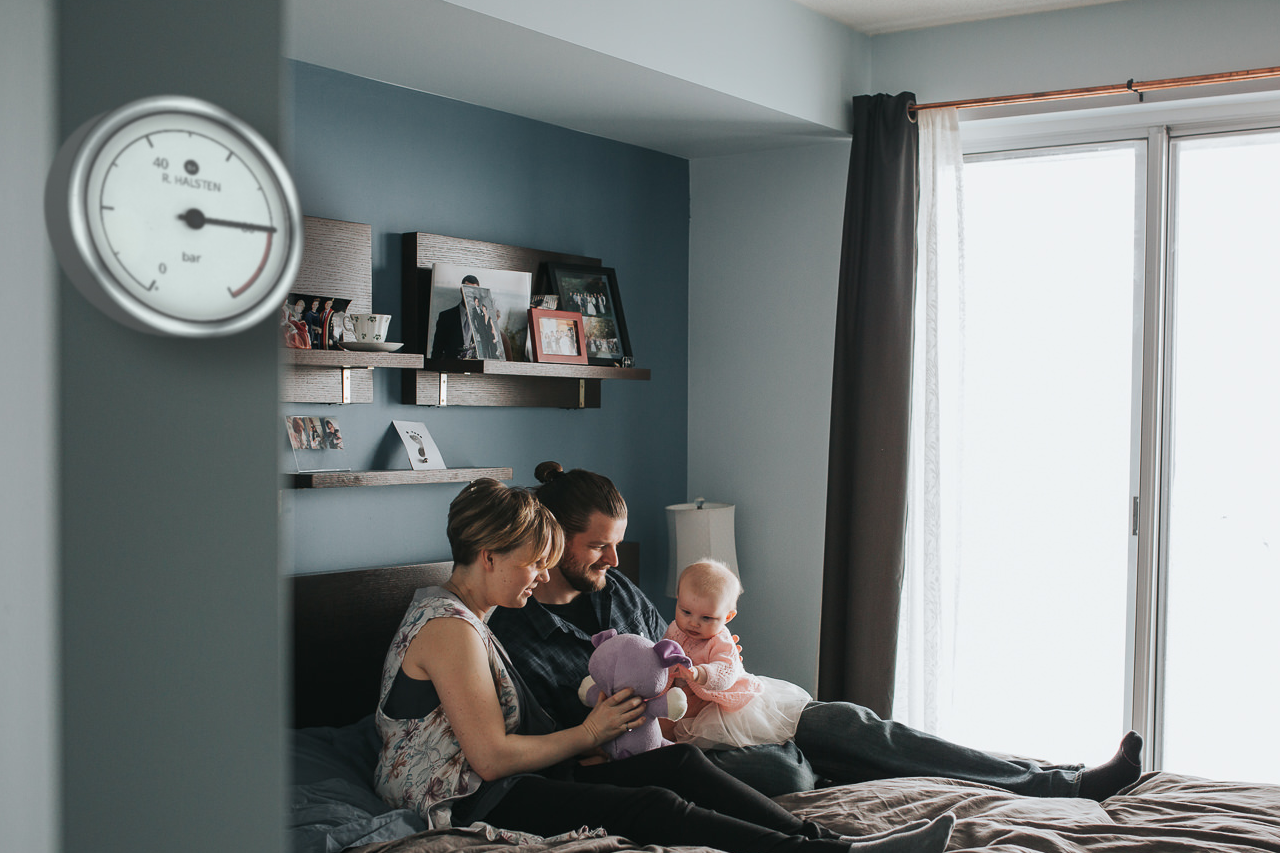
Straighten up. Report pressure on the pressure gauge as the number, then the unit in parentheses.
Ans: 80 (bar)
